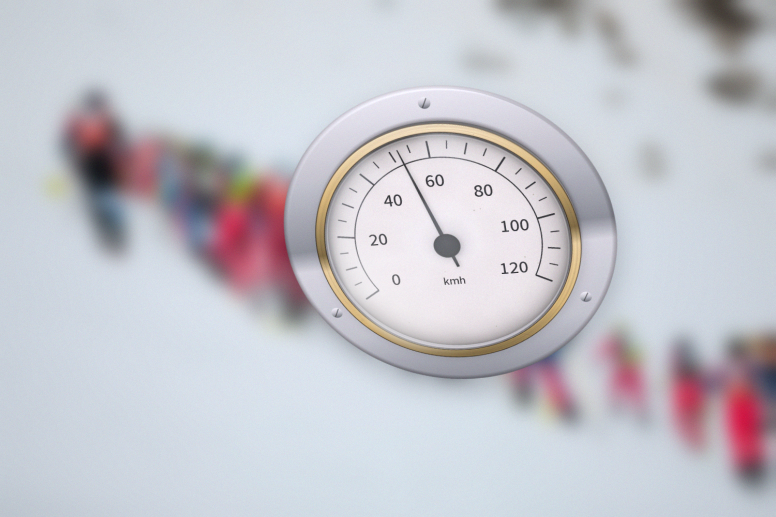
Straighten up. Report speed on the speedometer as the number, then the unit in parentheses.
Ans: 52.5 (km/h)
